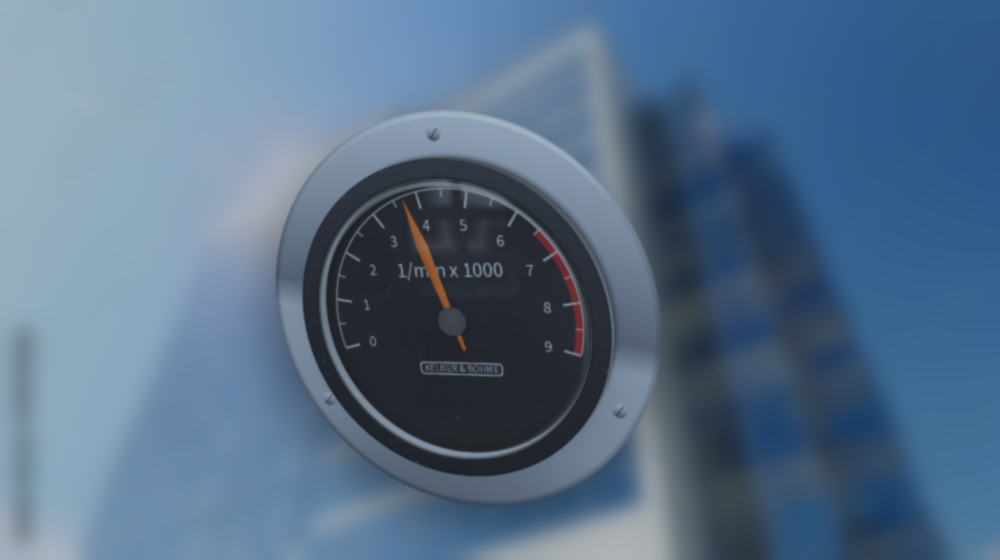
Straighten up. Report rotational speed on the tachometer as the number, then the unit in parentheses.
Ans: 3750 (rpm)
